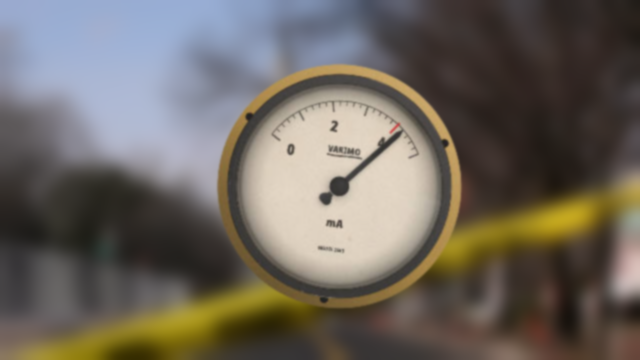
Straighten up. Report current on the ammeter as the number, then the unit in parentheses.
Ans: 4.2 (mA)
